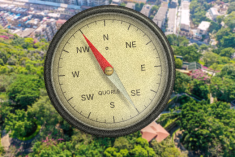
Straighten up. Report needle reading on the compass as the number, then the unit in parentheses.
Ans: 330 (°)
